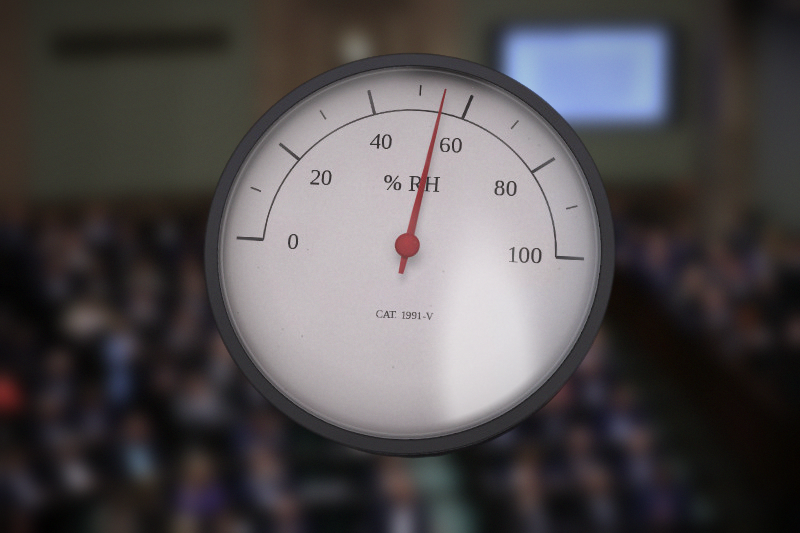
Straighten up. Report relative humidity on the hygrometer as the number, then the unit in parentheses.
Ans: 55 (%)
